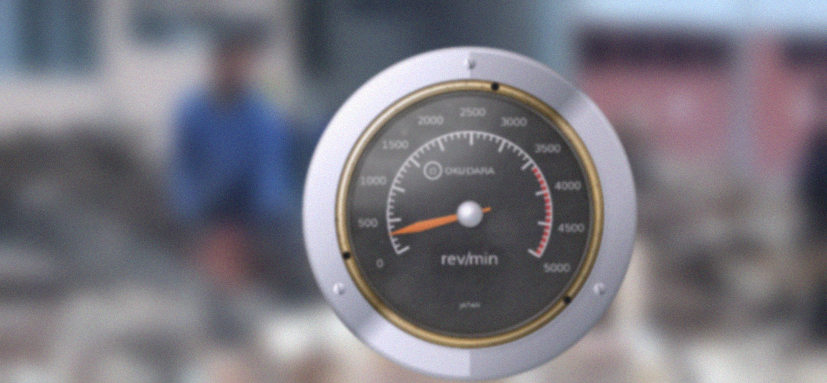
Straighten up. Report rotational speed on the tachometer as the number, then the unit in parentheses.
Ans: 300 (rpm)
